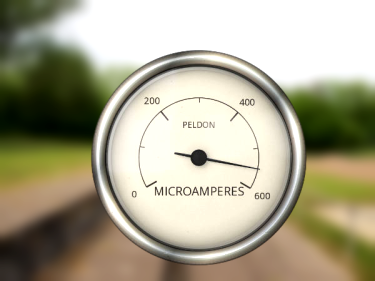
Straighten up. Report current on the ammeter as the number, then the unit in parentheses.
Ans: 550 (µA)
